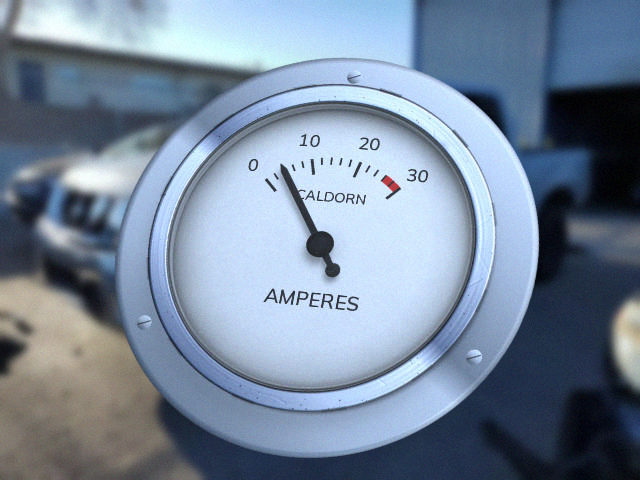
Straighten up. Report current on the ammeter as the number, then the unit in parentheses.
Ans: 4 (A)
